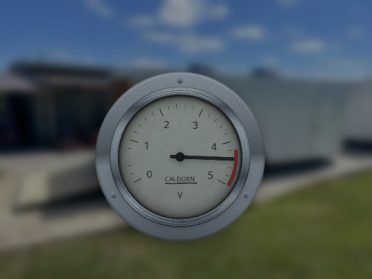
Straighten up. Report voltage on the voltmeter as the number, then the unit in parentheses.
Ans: 4.4 (V)
